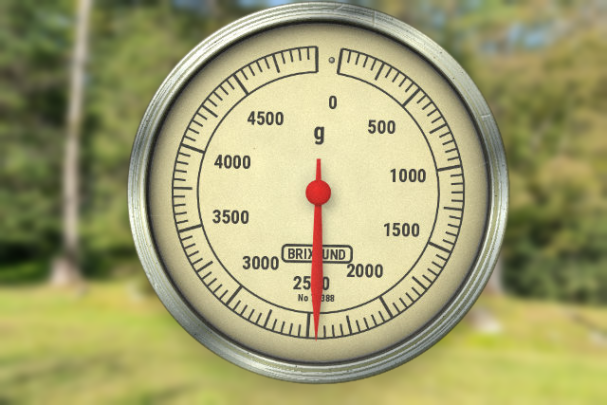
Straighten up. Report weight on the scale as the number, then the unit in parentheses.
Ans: 2450 (g)
